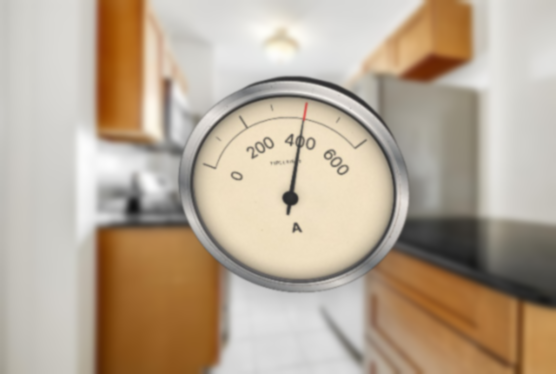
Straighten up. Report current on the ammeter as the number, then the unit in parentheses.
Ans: 400 (A)
